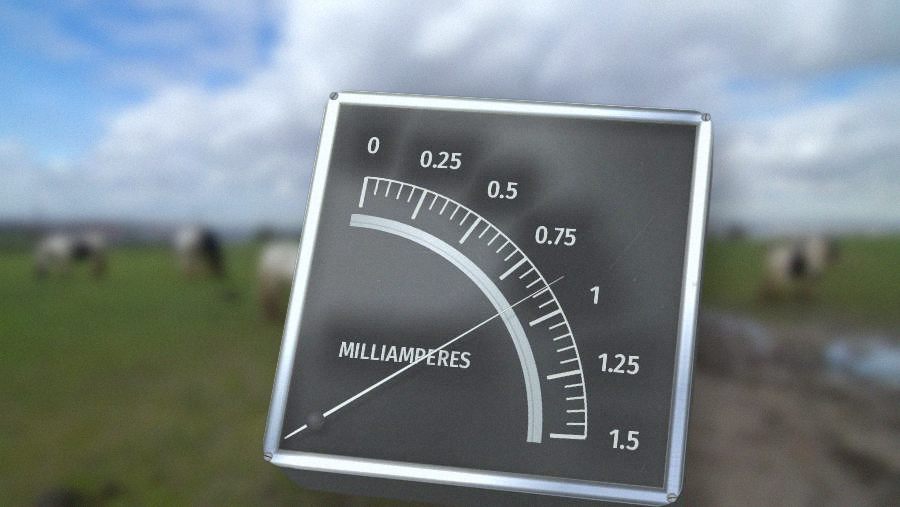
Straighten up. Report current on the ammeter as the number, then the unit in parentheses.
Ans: 0.9 (mA)
